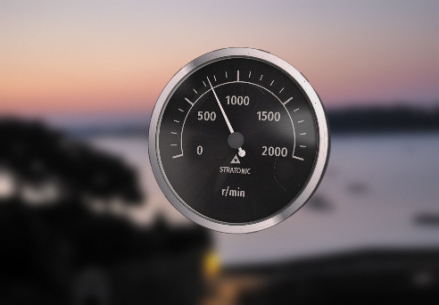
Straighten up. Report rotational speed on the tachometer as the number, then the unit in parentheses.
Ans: 750 (rpm)
